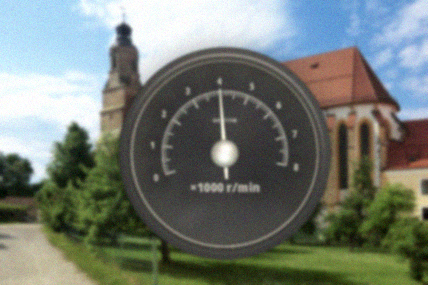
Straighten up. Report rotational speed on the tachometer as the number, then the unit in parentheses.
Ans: 4000 (rpm)
